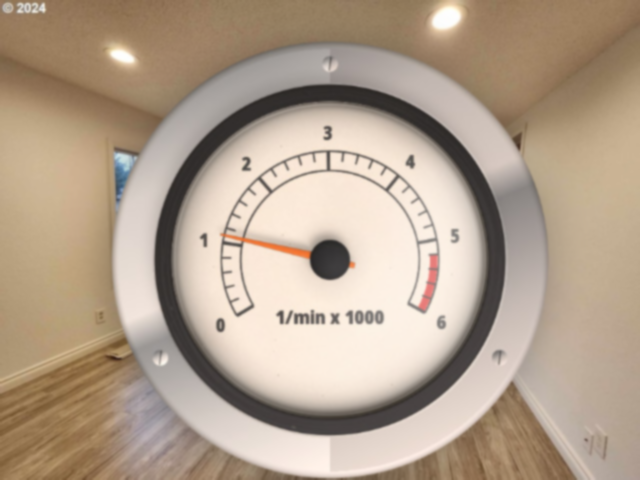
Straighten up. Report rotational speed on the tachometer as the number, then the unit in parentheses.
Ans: 1100 (rpm)
